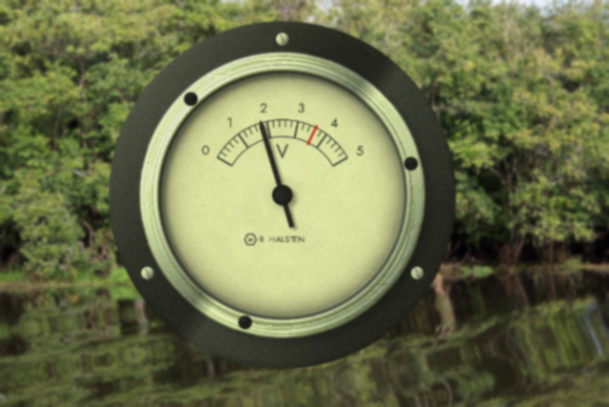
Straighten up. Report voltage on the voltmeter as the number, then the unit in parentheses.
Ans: 1.8 (V)
